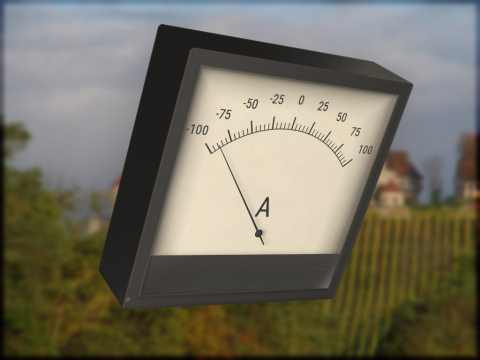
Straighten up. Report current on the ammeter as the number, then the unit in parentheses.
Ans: -90 (A)
